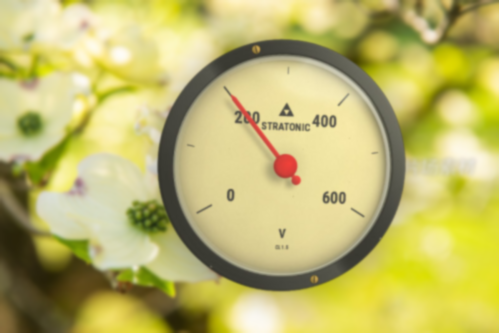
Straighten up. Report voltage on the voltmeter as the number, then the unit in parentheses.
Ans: 200 (V)
